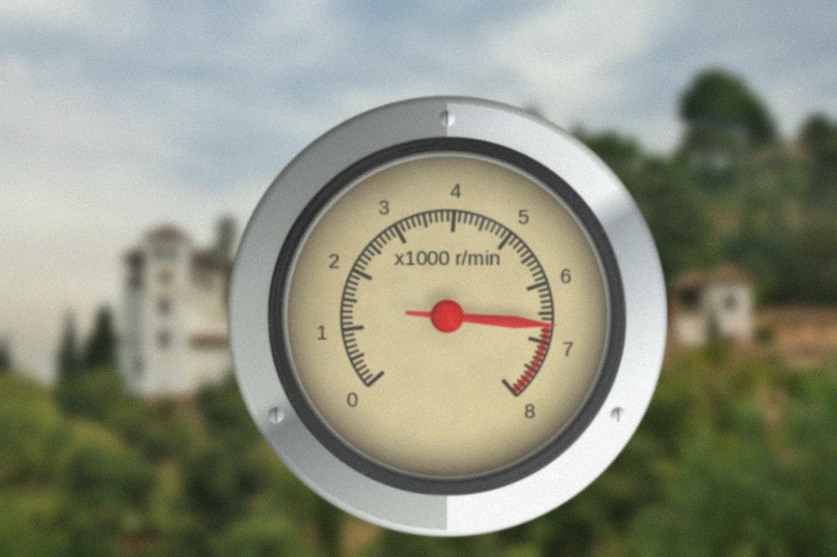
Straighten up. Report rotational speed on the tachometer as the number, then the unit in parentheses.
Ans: 6700 (rpm)
